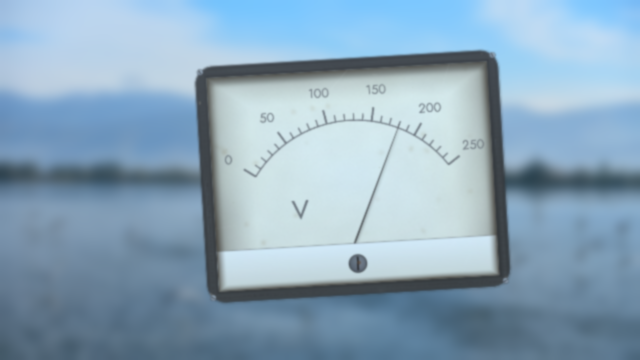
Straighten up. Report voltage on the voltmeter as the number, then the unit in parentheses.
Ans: 180 (V)
